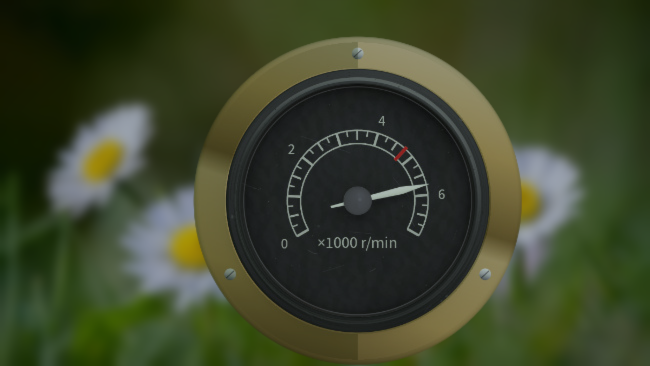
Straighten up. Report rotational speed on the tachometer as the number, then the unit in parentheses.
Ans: 5750 (rpm)
